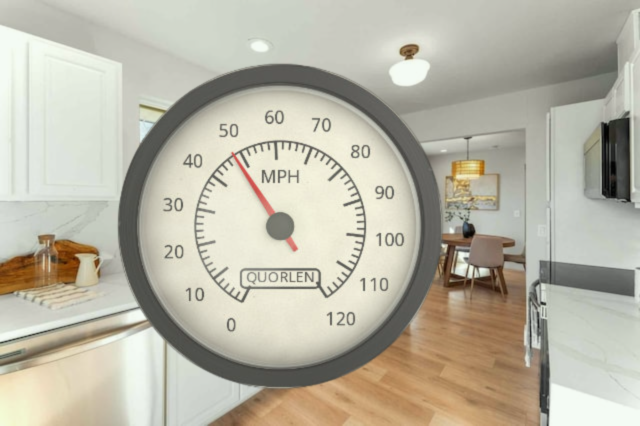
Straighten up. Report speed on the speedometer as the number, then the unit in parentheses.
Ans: 48 (mph)
